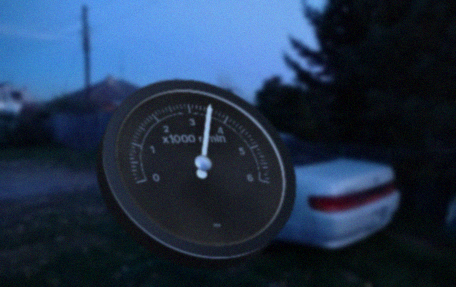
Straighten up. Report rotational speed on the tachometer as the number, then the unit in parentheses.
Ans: 3500 (rpm)
